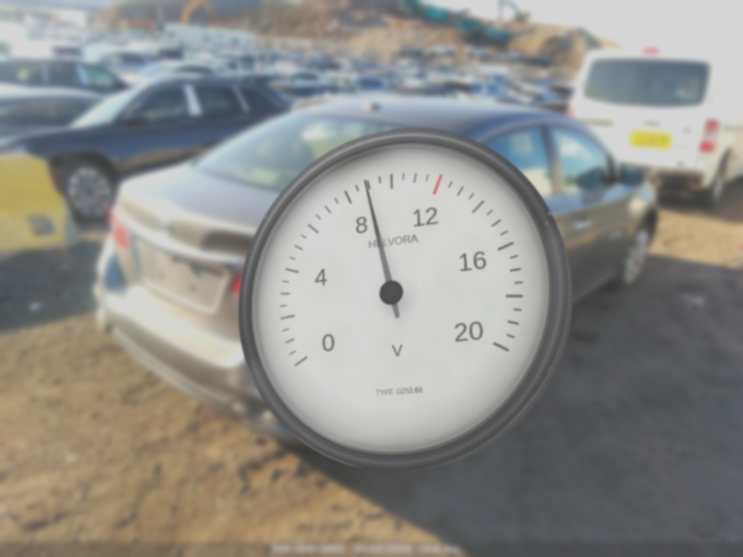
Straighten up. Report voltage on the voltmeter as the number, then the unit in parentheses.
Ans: 9 (V)
